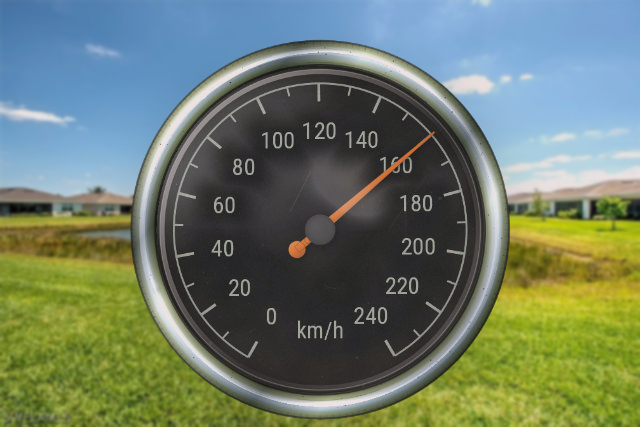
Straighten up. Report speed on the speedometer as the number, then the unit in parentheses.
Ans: 160 (km/h)
